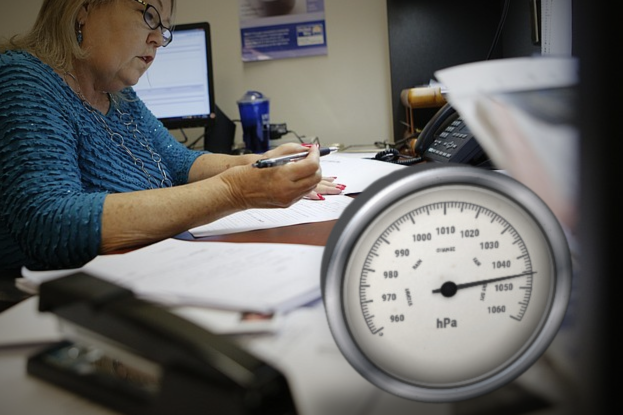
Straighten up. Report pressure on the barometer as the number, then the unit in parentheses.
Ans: 1045 (hPa)
